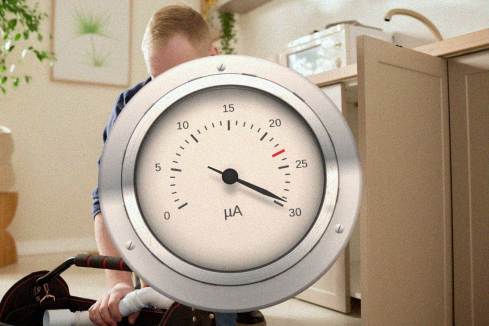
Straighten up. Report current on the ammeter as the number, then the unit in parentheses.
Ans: 29.5 (µA)
